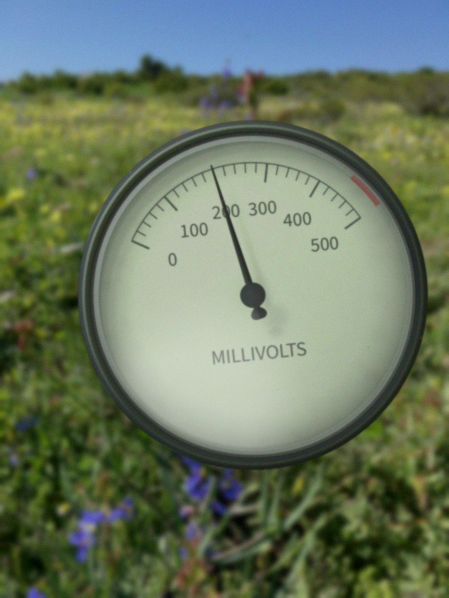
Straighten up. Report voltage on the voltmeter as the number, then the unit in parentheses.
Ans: 200 (mV)
